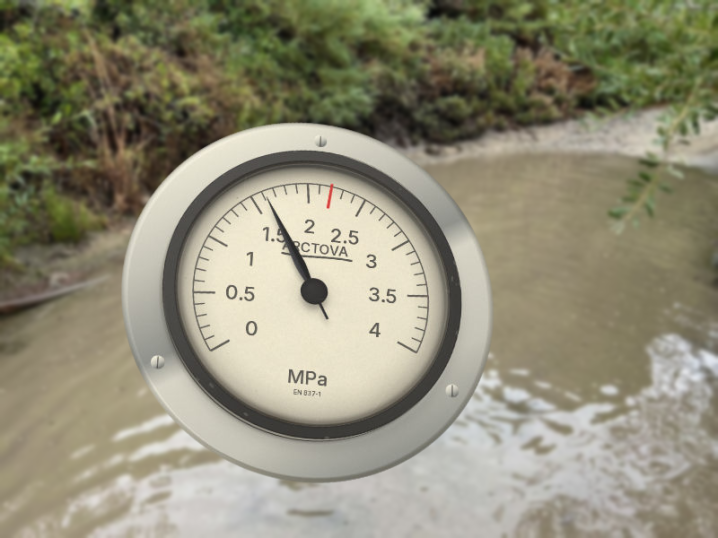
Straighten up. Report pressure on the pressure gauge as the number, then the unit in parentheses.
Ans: 1.6 (MPa)
